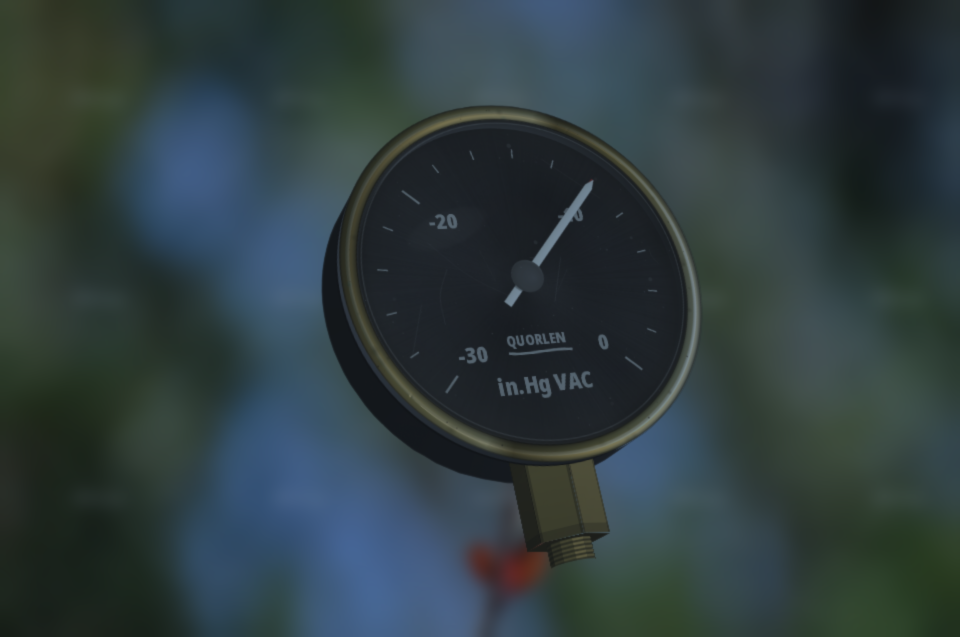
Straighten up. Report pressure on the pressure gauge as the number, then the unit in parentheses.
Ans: -10 (inHg)
